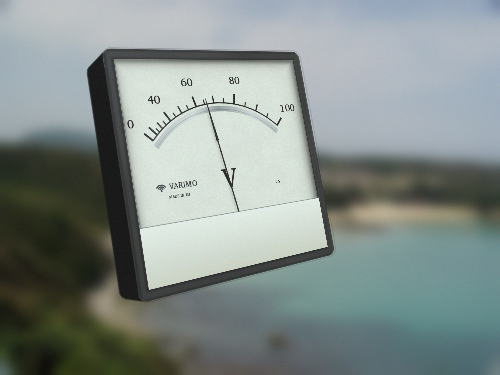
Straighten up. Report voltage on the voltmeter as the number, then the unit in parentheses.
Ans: 65 (V)
